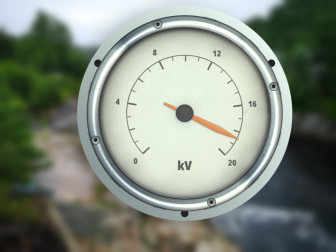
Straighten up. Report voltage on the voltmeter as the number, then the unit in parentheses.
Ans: 18.5 (kV)
